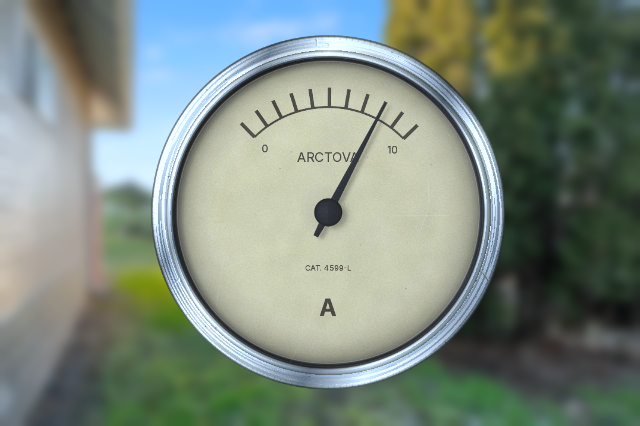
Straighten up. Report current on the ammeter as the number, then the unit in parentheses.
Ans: 8 (A)
